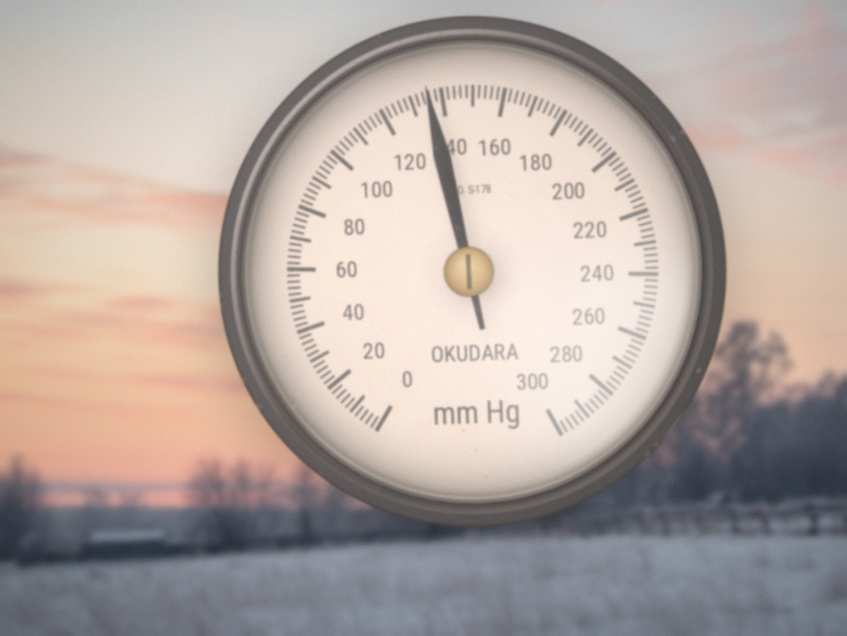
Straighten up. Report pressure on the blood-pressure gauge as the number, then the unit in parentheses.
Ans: 136 (mmHg)
